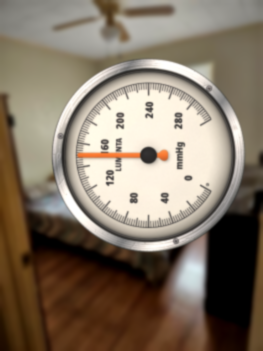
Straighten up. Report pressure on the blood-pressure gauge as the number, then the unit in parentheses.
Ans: 150 (mmHg)
